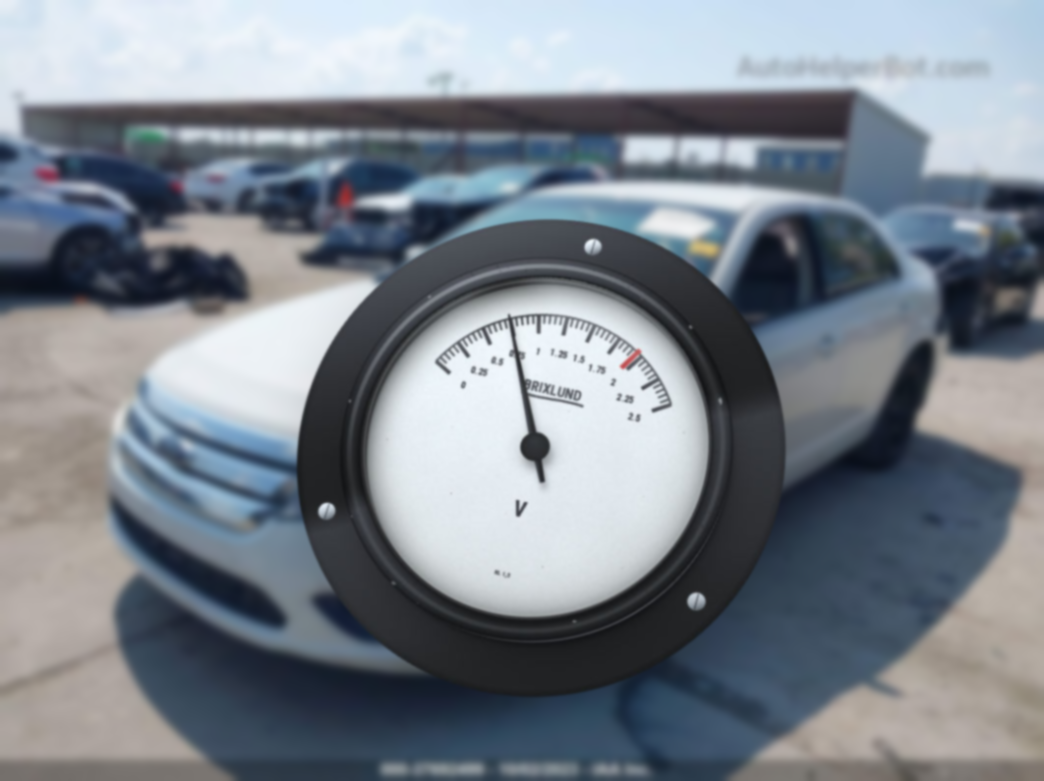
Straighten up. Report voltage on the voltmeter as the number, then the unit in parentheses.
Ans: 0.75 (V)
